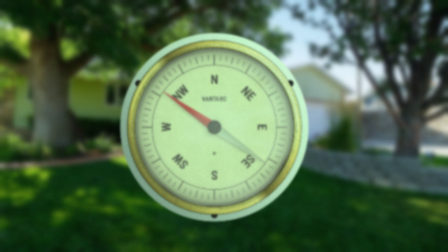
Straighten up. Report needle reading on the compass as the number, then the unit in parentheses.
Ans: 305 (°)
